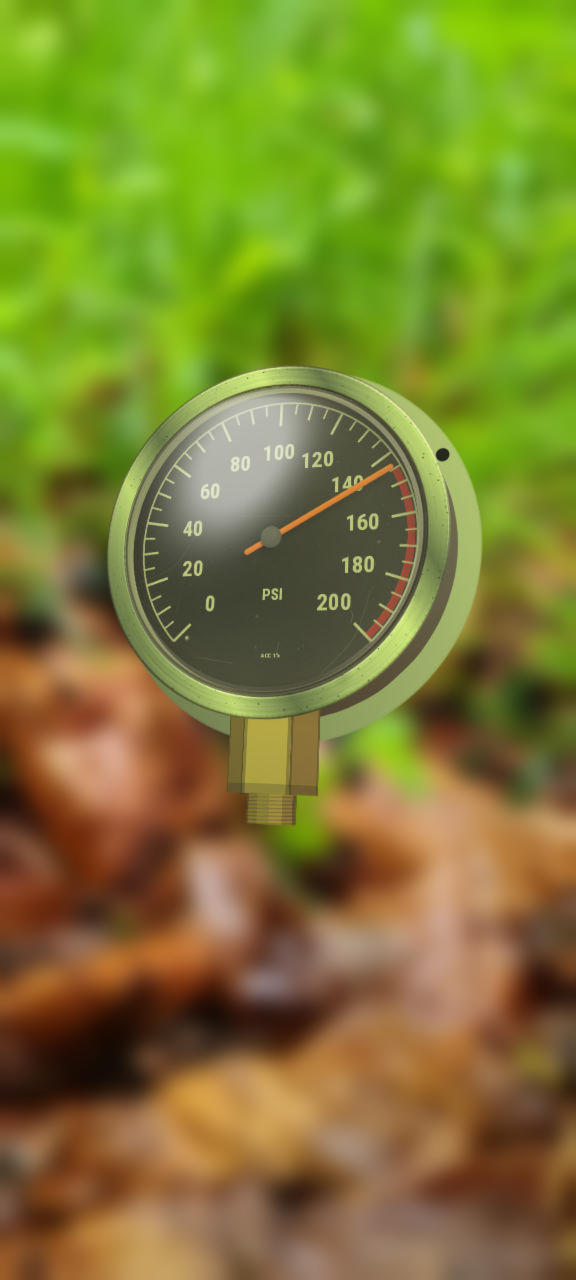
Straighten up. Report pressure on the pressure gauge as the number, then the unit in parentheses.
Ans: 145 (psi)
